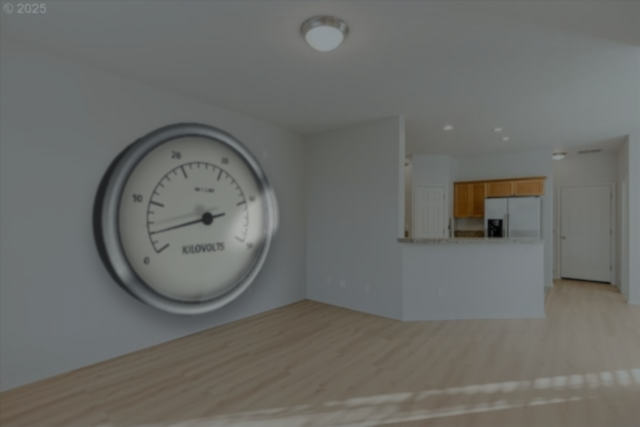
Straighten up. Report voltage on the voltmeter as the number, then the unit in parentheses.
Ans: 4 (kV)
